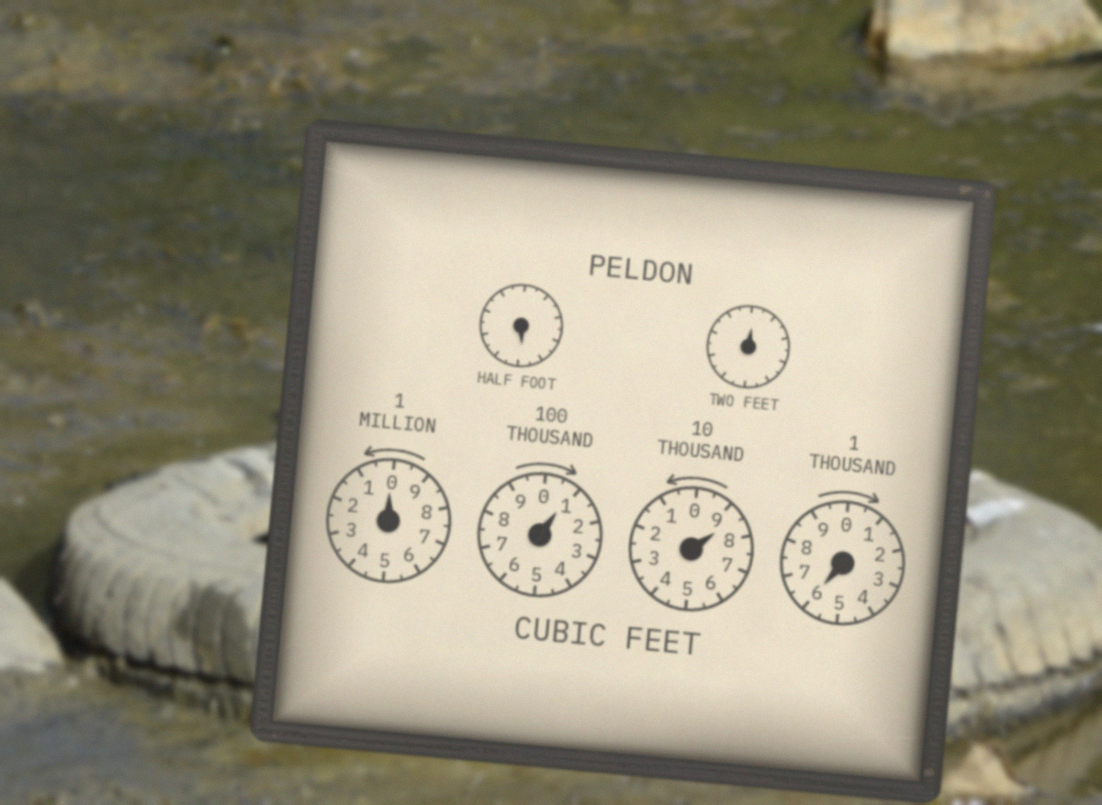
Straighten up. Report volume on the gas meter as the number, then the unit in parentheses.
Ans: 8600 (ft³)
